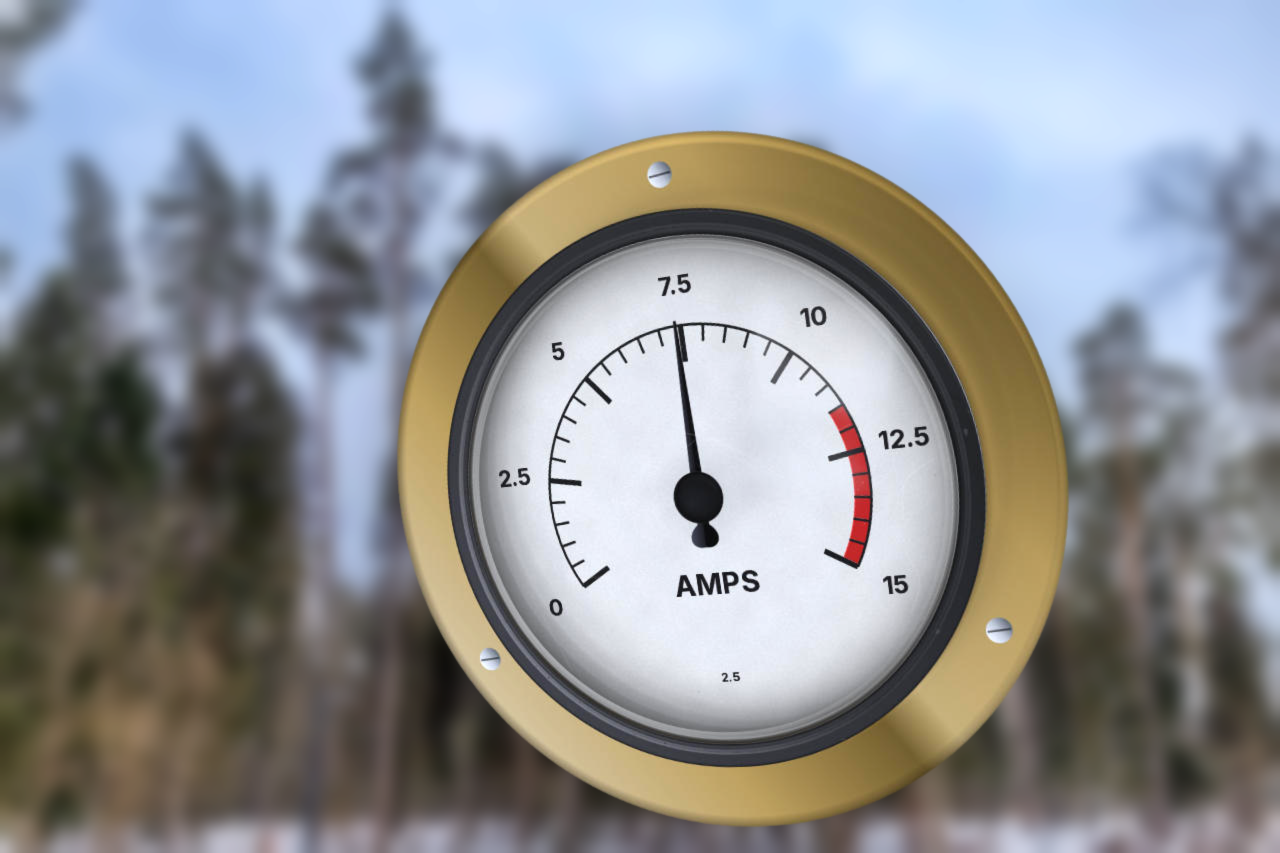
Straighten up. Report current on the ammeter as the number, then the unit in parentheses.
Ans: 7.5 (A)
